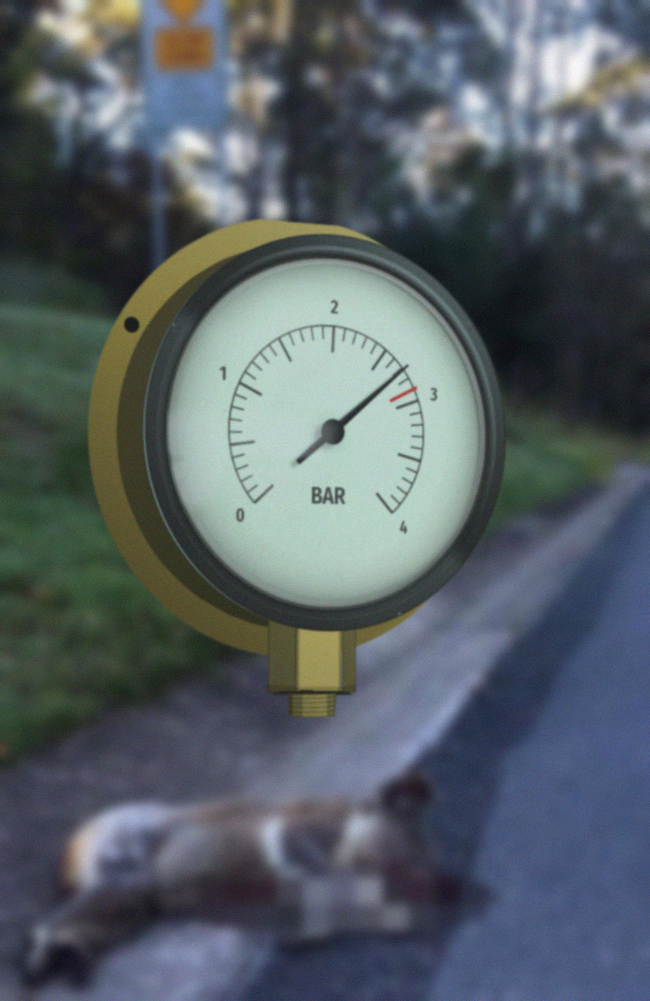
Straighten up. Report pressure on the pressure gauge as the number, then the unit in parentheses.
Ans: 2.7 (bar)
